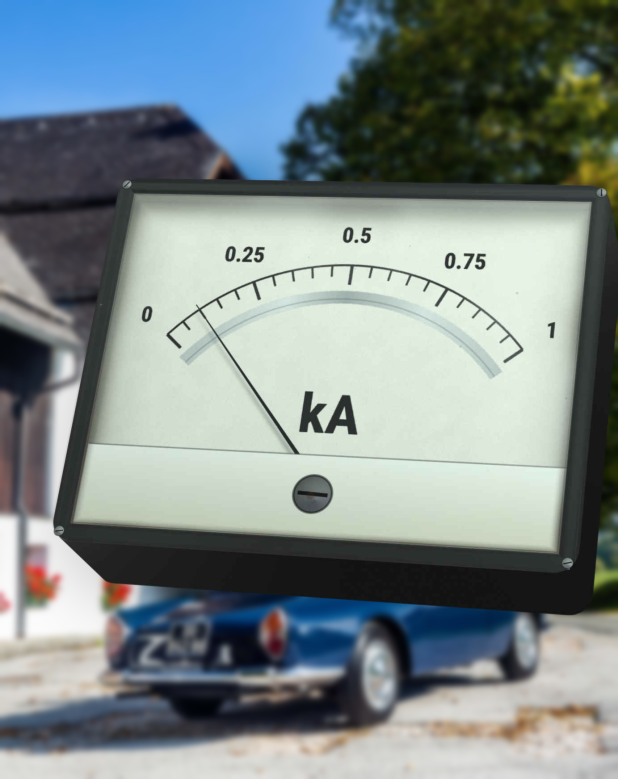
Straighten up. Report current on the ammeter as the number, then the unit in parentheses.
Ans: 0.1 (kA)
